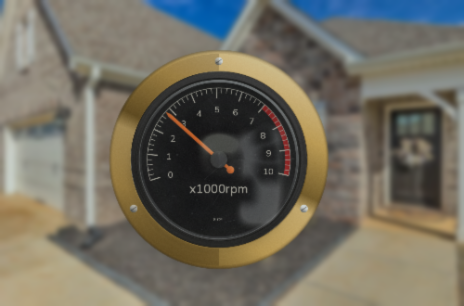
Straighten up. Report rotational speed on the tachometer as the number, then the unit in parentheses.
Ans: 2800 (rpm)
